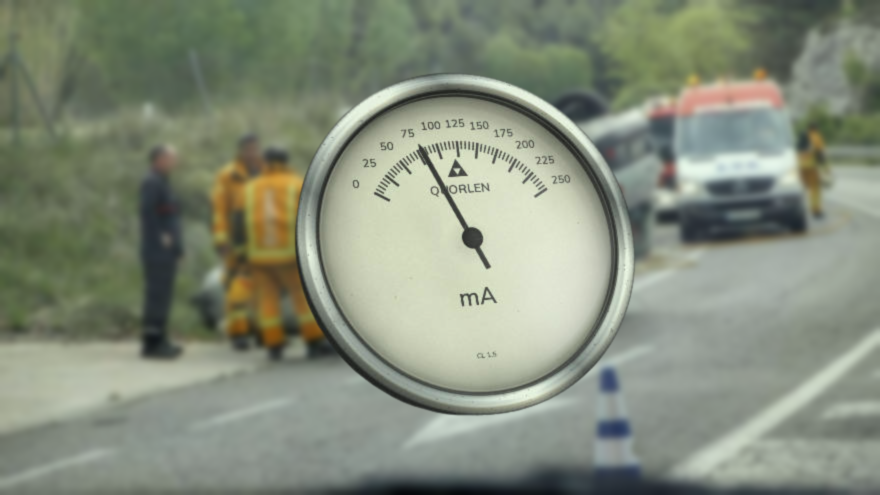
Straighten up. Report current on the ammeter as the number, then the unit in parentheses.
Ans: 75 (mA)
